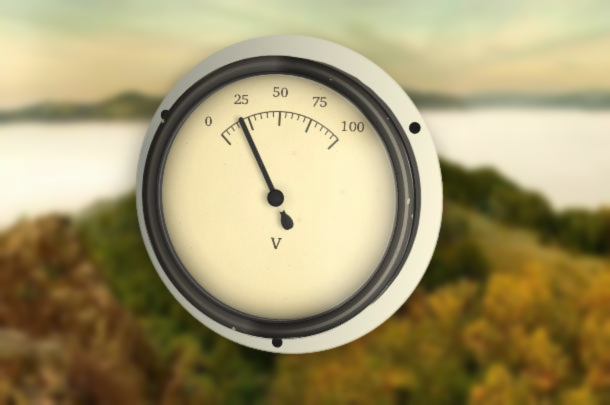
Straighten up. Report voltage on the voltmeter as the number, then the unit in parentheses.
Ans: 20 (V)
